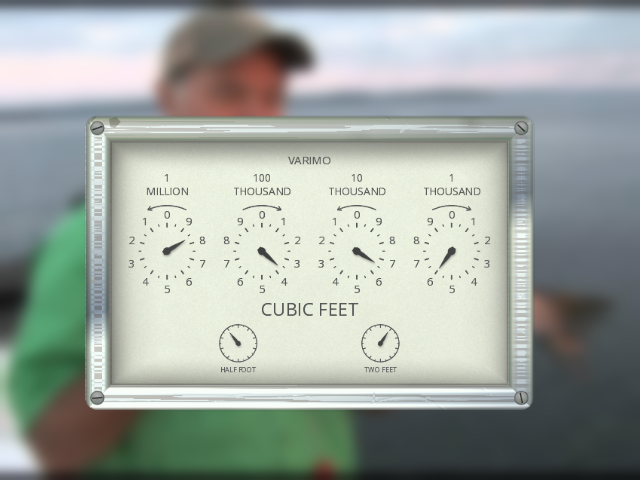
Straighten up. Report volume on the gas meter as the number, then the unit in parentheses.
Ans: 836600 (ft³)
